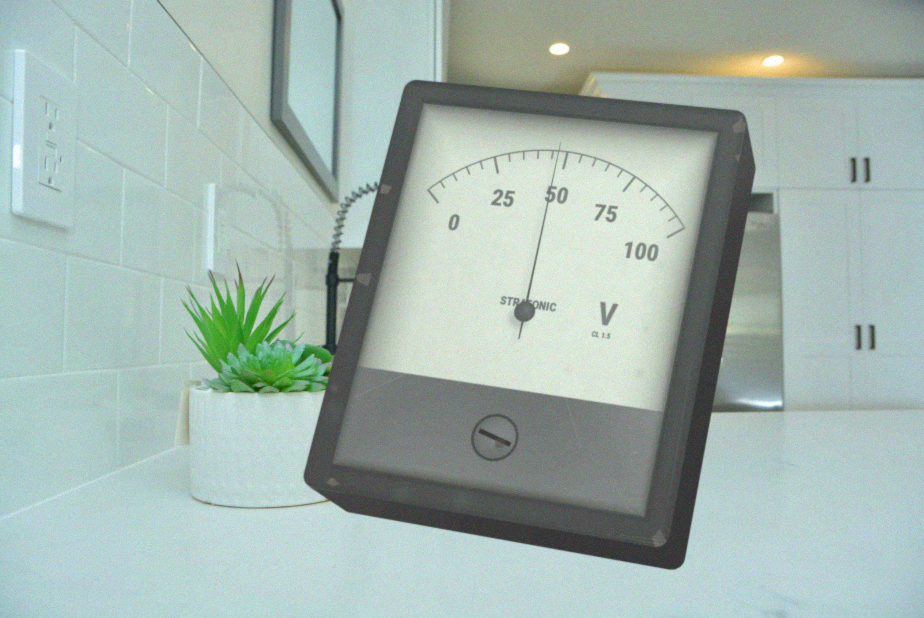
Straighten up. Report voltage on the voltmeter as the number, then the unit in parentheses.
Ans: 47.5 (V)
